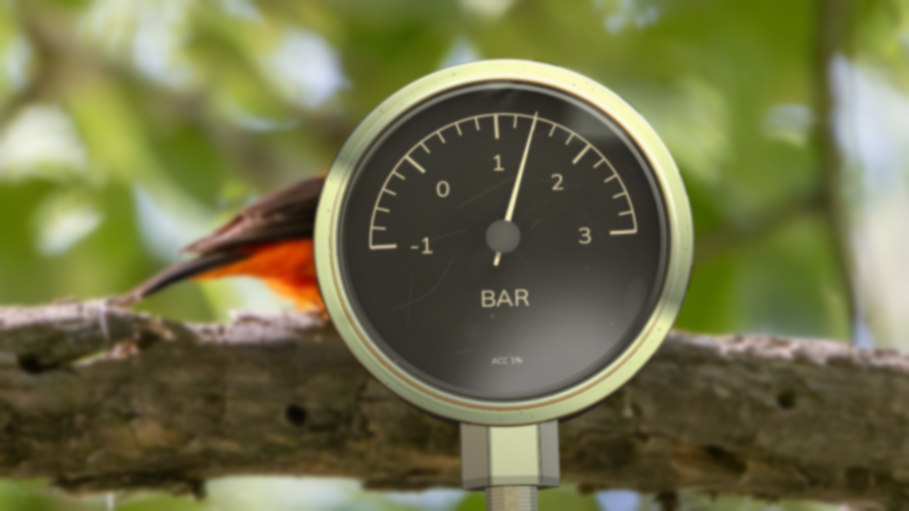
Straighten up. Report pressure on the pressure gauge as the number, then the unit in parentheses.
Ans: 1.4 (bar)
